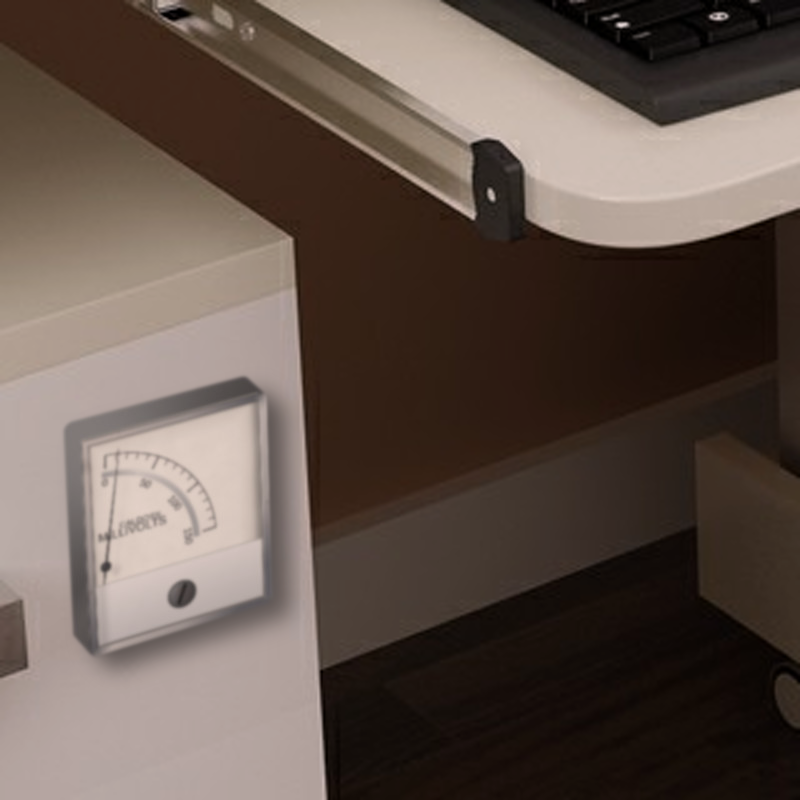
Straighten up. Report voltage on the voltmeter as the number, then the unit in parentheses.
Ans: 10 (mV)
